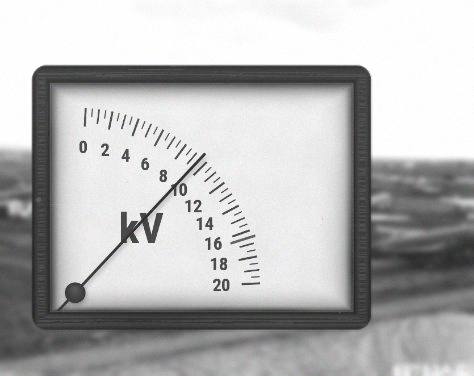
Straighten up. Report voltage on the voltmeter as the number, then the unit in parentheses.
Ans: 9.5 (kV)
